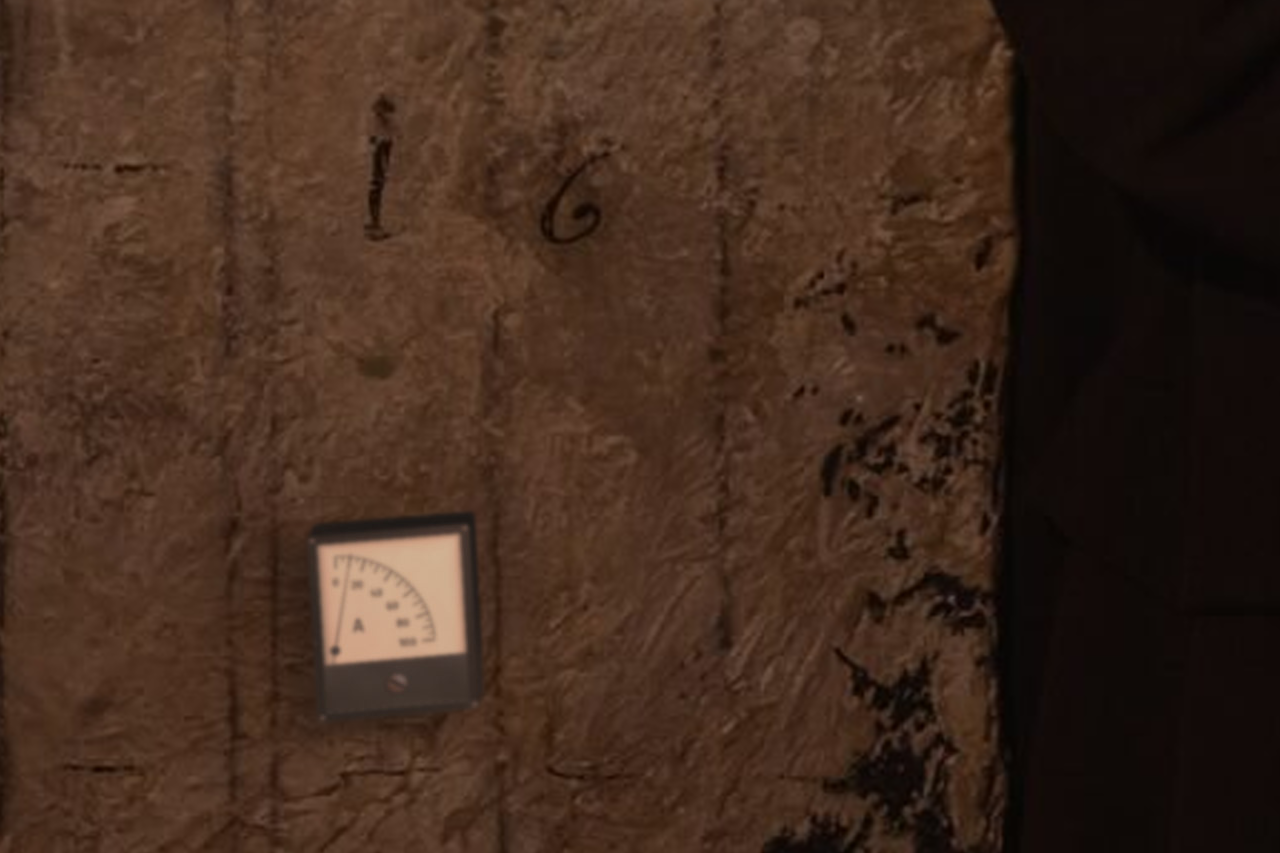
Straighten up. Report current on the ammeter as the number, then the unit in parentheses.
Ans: 10 (A)
